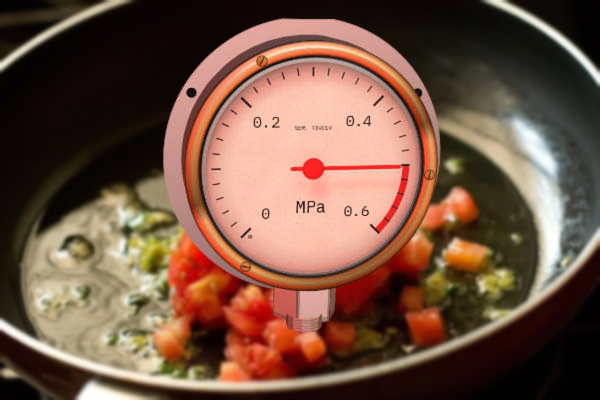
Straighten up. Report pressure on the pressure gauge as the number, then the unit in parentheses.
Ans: 0.5 (MPa)
